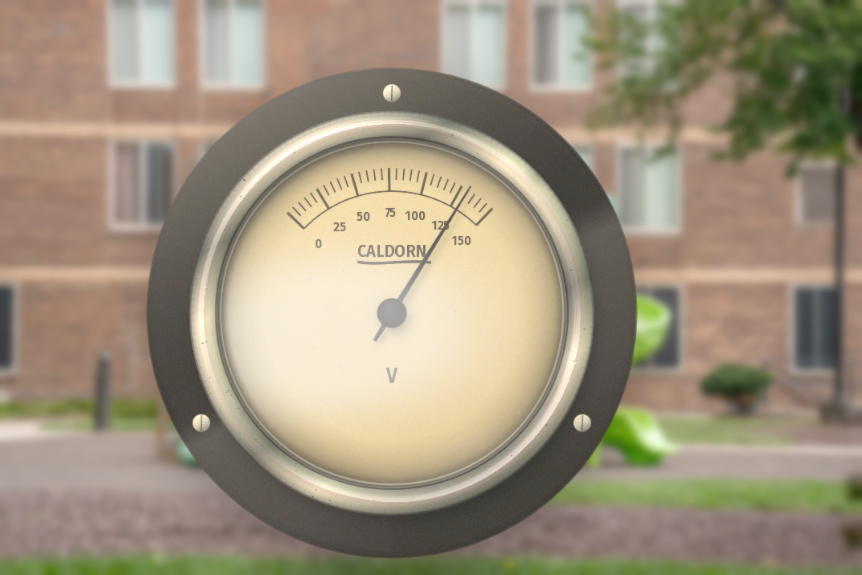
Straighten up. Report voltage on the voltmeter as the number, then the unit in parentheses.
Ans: 130 (V)
